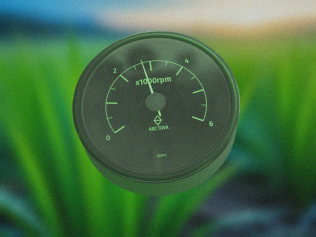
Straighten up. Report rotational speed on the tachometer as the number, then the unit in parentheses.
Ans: 2750 (rpm)
